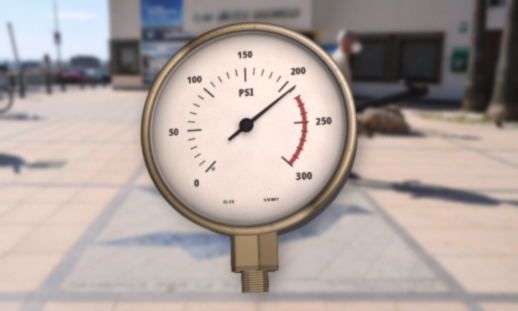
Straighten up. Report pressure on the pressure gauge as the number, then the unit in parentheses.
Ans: 210 (psi)
